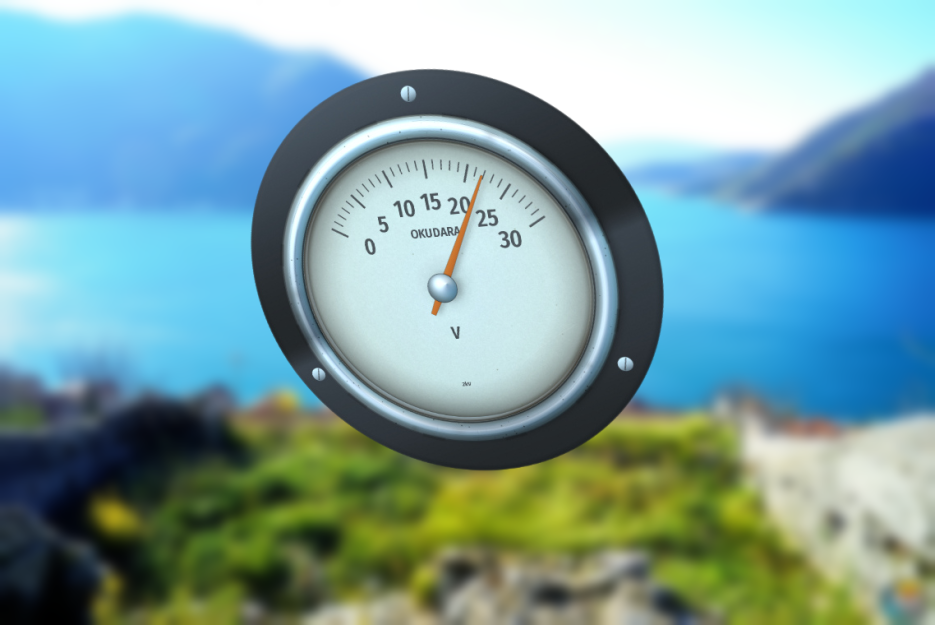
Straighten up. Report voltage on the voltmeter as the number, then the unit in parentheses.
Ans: 22 (V)
